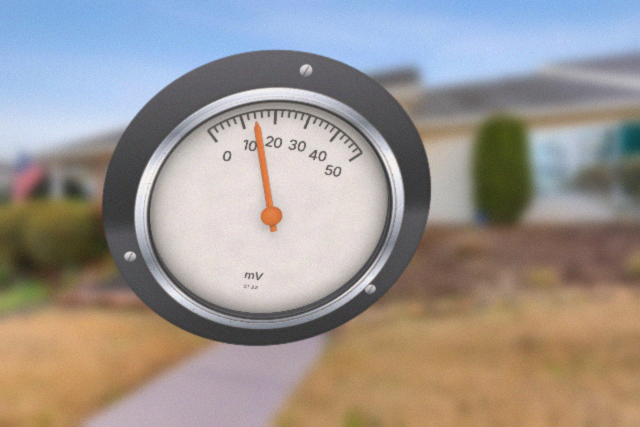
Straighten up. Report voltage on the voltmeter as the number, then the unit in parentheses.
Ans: 14 (mV)
